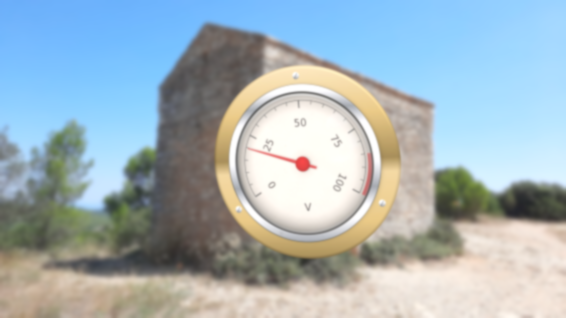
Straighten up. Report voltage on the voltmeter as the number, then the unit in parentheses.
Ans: 20 (V)
